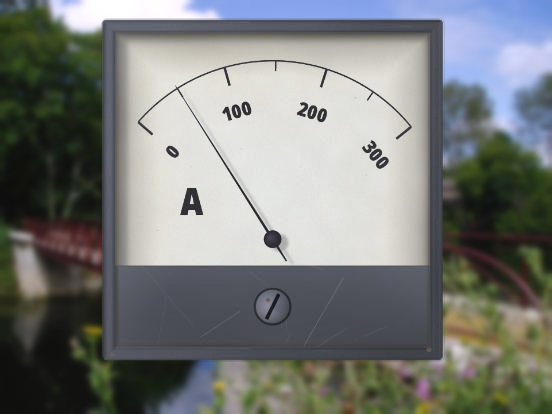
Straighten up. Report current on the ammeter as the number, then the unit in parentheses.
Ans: 50 (A)
